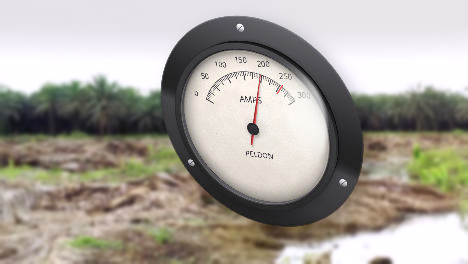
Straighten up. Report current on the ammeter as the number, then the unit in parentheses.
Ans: 200 (A)
